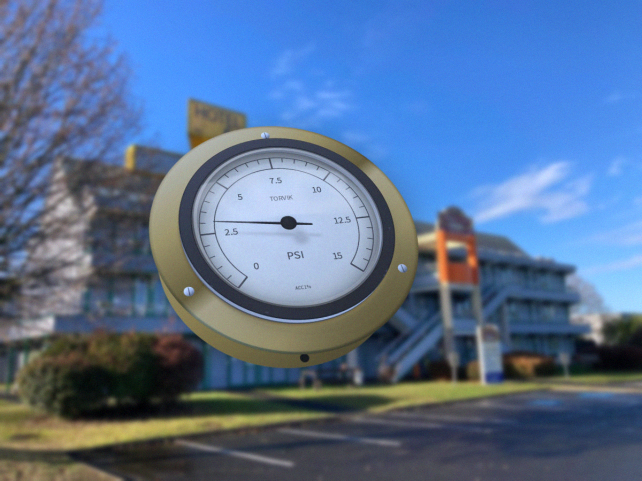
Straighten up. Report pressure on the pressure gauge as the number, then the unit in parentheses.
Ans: 3 (psi)
